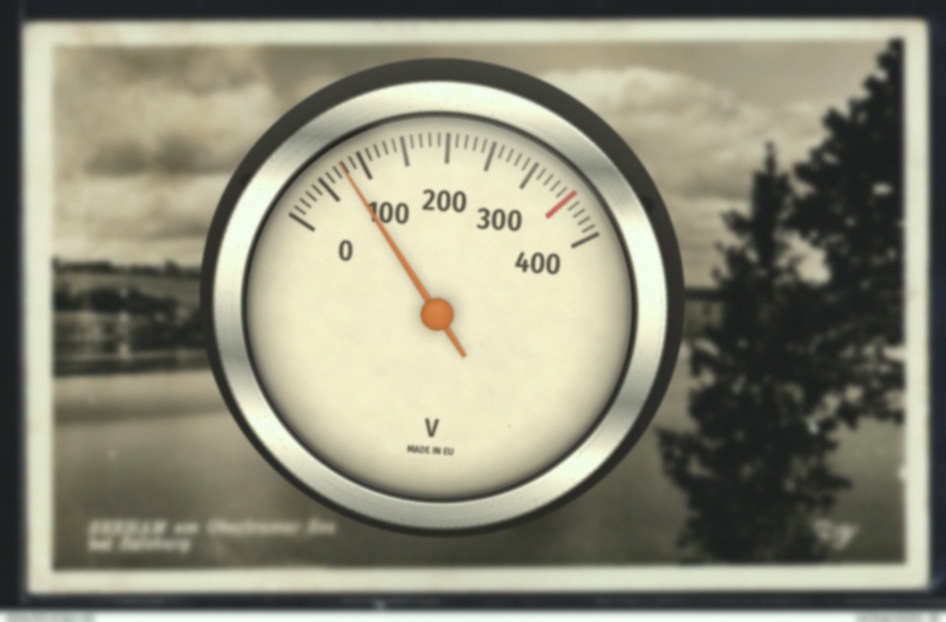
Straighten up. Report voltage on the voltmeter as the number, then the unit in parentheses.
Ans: 80 (V)
